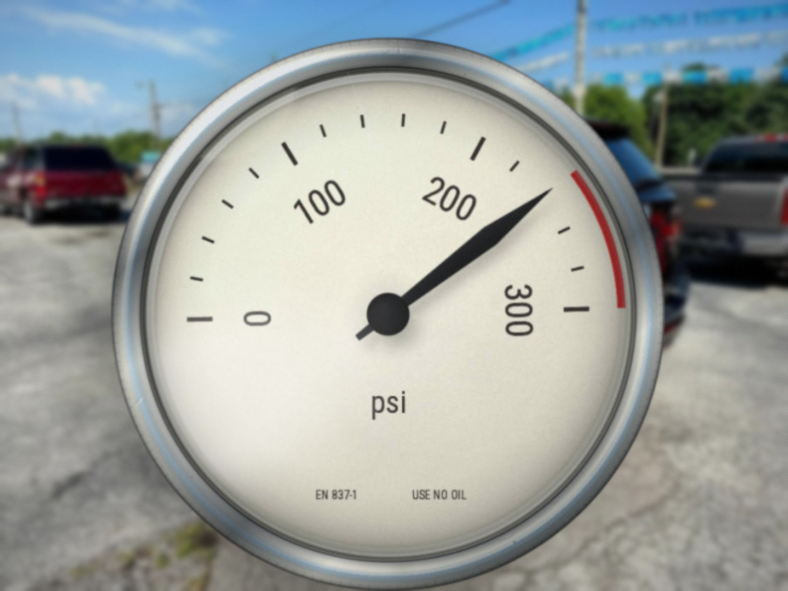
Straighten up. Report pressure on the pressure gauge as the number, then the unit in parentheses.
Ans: 240 (psi)
